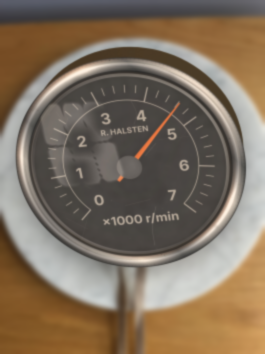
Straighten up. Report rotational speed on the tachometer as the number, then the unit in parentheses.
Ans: 4600 (rpm)
